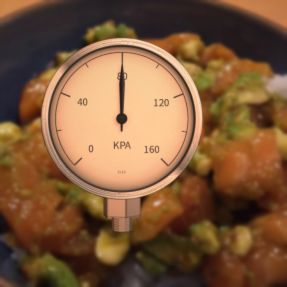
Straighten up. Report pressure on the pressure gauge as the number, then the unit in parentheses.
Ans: 80 (kPa)
